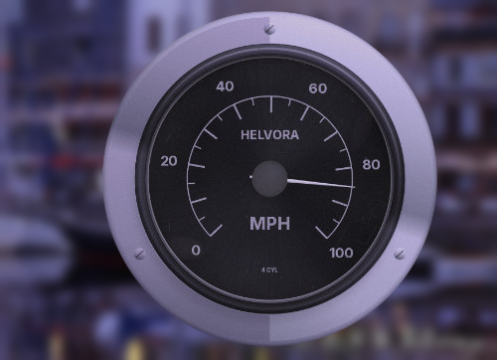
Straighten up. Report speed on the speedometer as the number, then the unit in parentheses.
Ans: 85 (mph)
